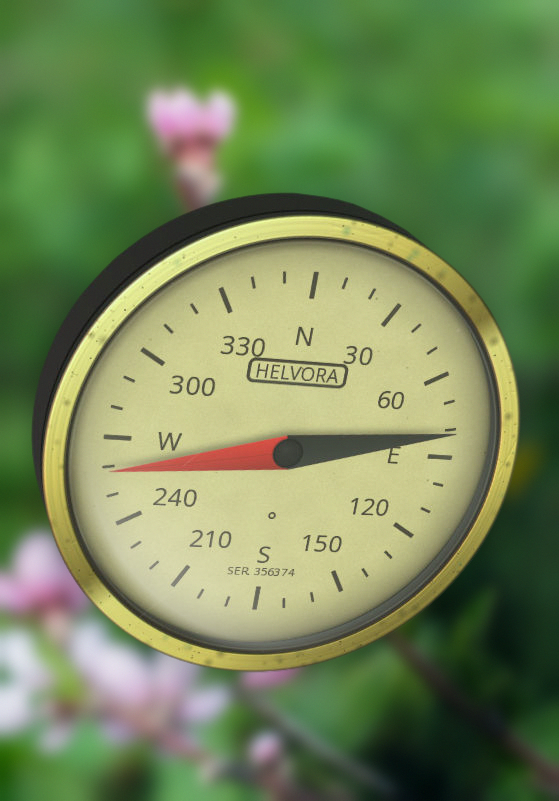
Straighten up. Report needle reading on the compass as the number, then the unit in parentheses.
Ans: 260 (°)
